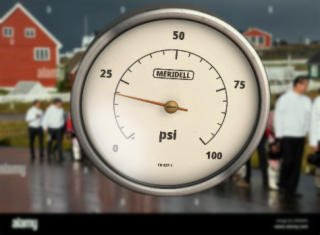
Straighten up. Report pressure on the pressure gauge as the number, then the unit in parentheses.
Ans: 20 (psi)
